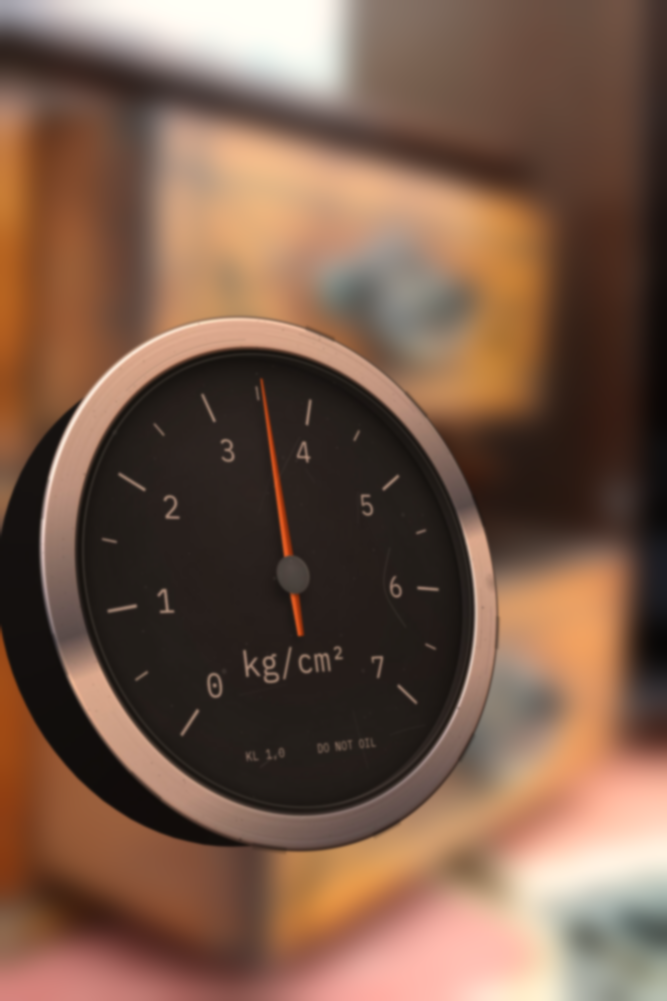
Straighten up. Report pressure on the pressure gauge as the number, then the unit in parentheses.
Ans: 3.5 (kg/cm²)
